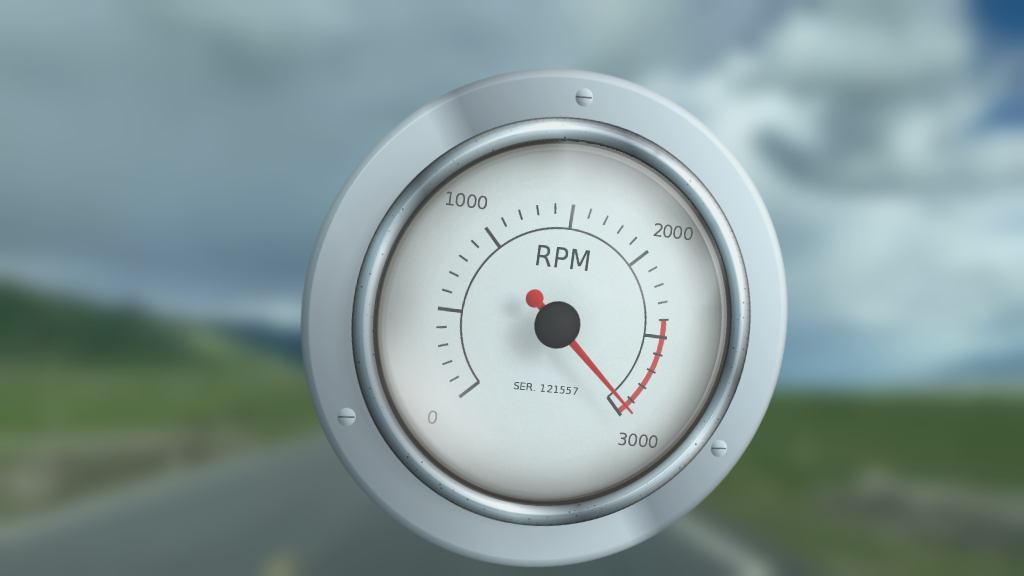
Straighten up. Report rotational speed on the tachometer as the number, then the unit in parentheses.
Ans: 2950 (rpm)
